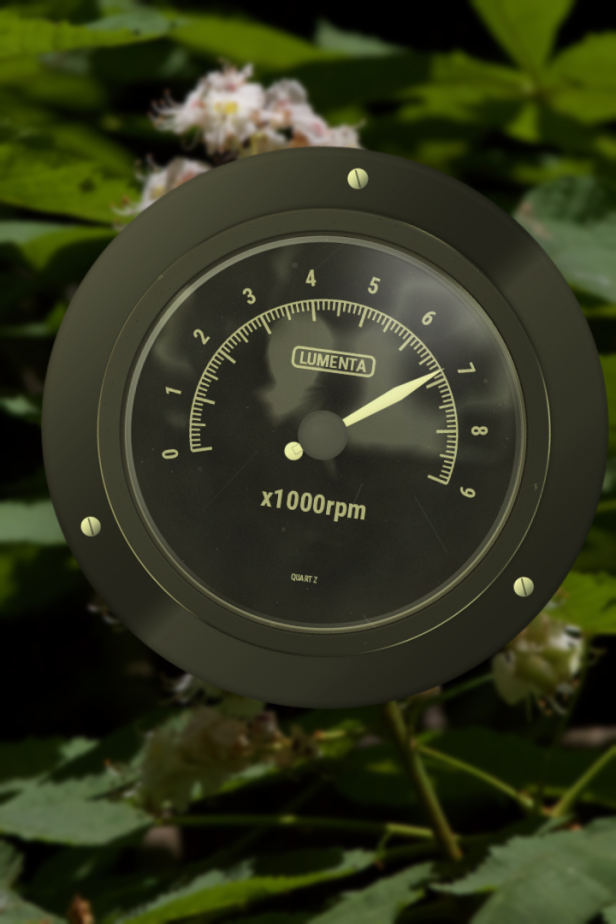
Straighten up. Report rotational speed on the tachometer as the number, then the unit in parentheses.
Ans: 6800 (rpm)
